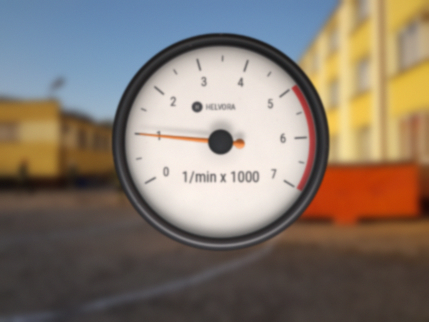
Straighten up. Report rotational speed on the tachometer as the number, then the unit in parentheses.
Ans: 1000 (rpm)
